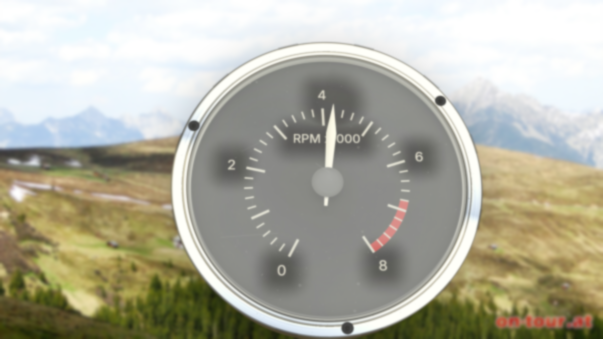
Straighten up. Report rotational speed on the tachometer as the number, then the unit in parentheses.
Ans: 4200 (rpm)
